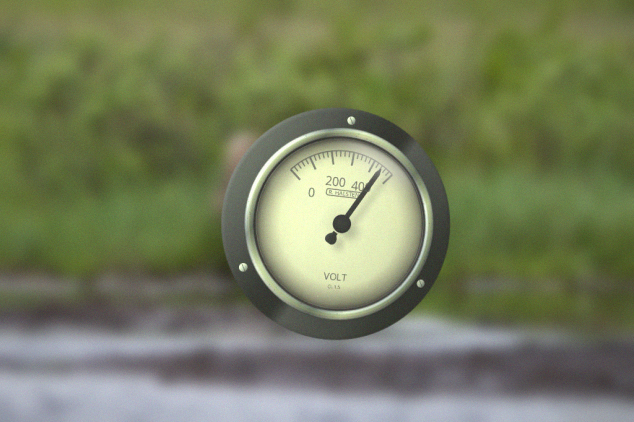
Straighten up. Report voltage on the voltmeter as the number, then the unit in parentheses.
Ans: 440 (V)
